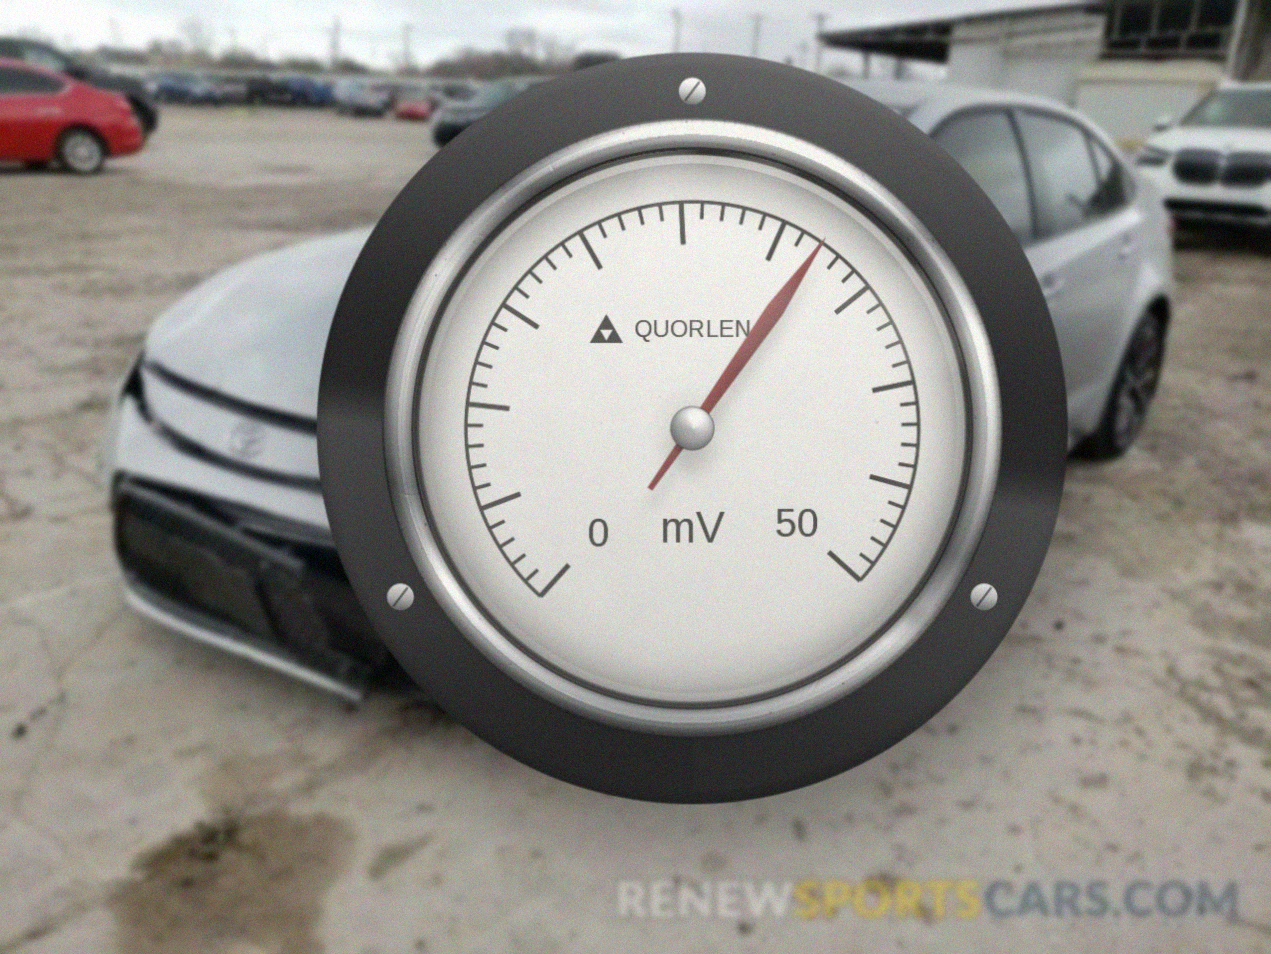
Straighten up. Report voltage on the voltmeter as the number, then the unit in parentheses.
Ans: 32 (mV)
